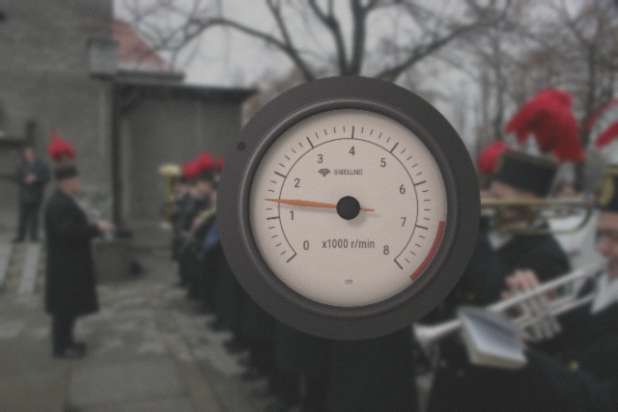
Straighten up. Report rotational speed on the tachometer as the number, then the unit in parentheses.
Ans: 1400 (rpm)
